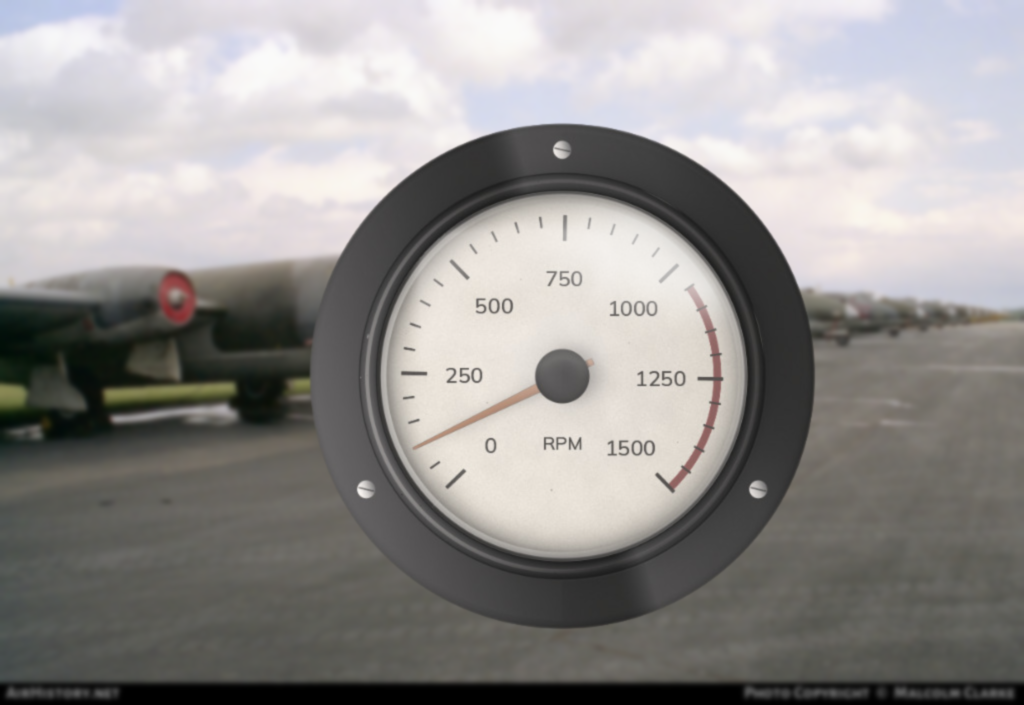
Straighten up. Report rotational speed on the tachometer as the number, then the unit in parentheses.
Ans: 100 (rpm)
